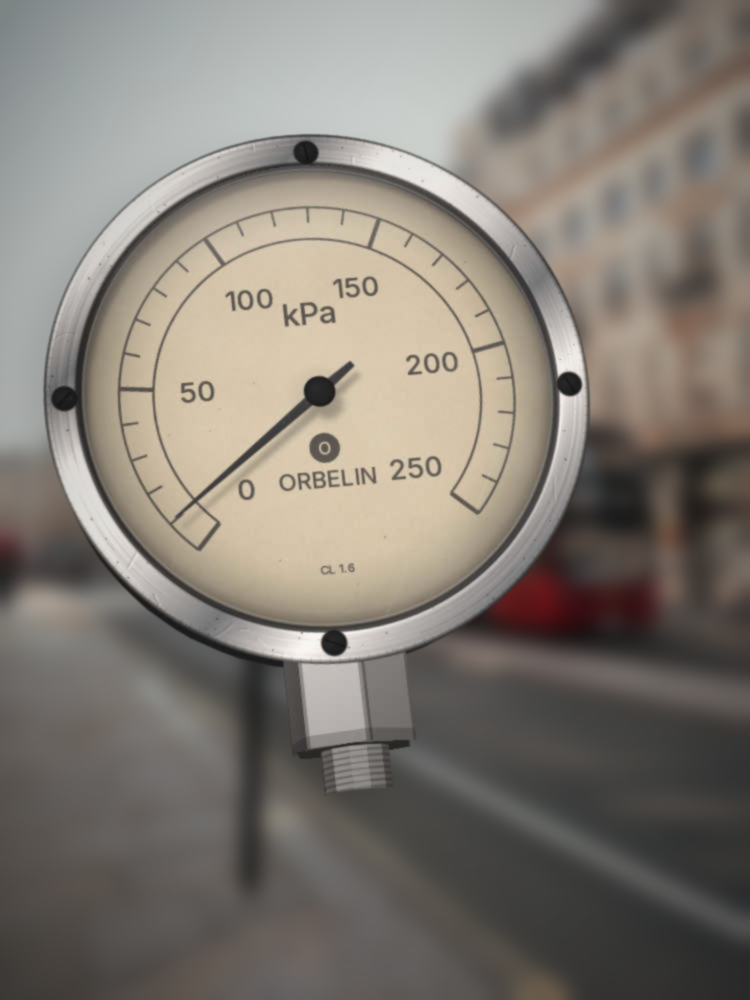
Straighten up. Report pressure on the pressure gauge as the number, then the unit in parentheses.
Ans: 10 (kPa)
